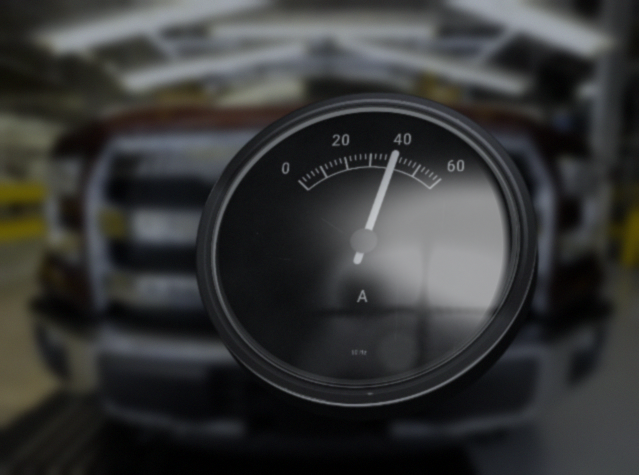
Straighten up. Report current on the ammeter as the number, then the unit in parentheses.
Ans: 40 (A)
